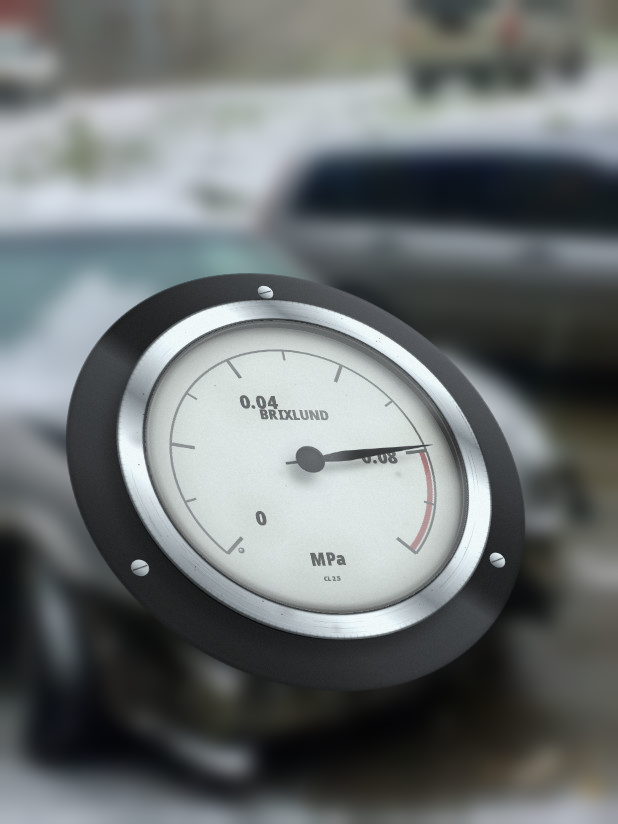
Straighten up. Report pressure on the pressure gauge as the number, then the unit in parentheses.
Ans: 0.08 (MPa)
